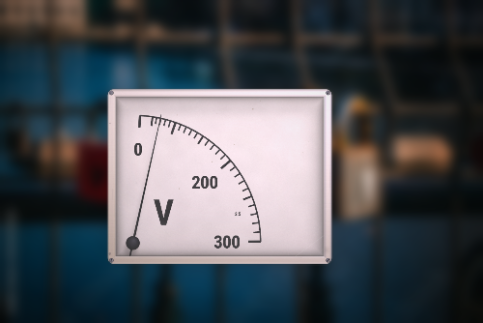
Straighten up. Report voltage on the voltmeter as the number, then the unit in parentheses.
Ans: 70 (V)
